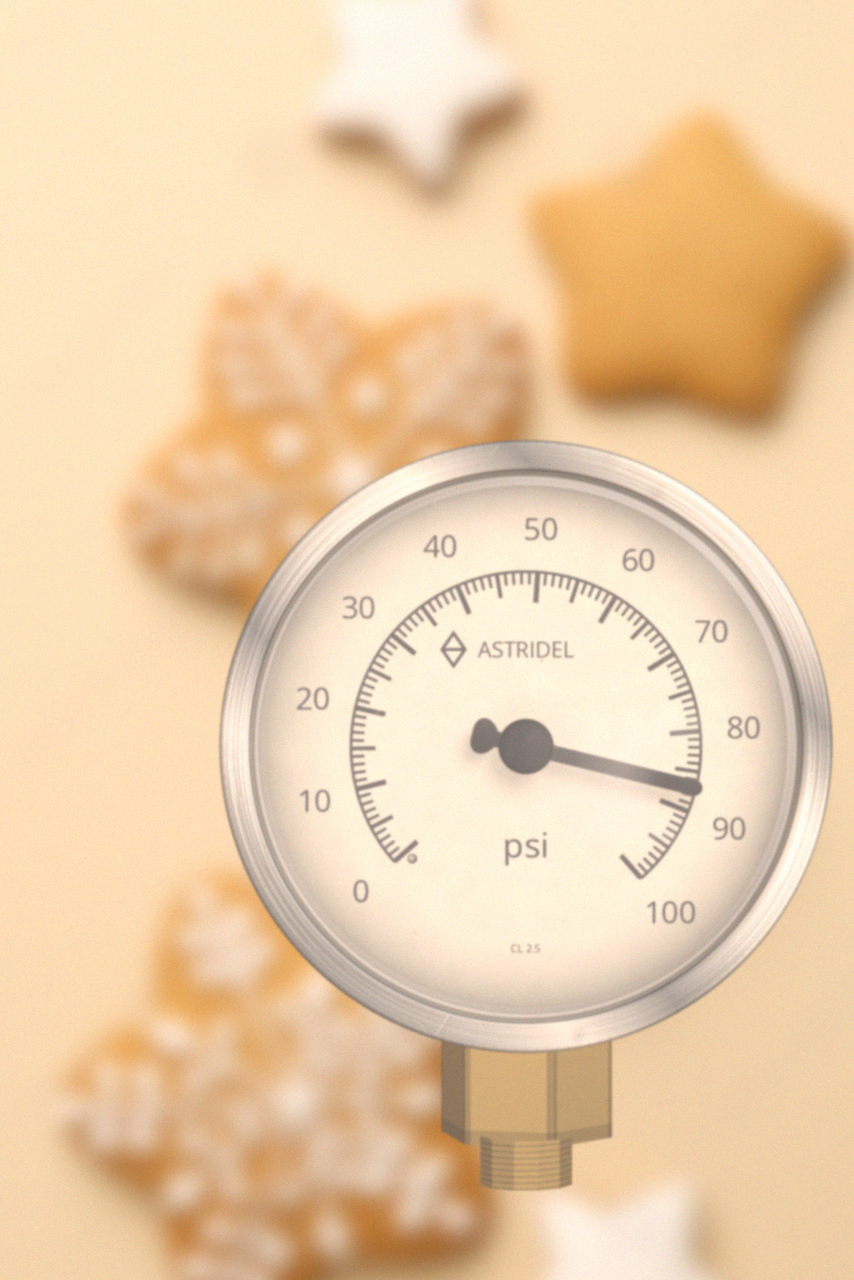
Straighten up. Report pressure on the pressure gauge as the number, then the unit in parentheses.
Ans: 87 (psi)
